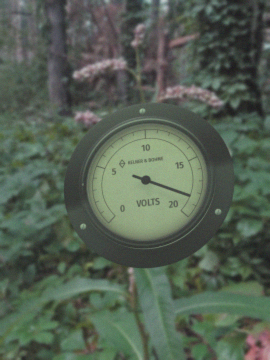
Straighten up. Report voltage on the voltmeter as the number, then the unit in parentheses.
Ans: 18.5 (V)
